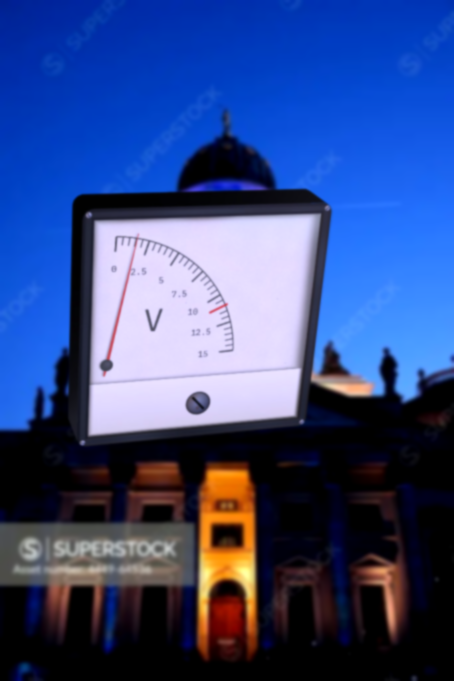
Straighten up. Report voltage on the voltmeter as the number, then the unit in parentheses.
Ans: 1.5 (V)
